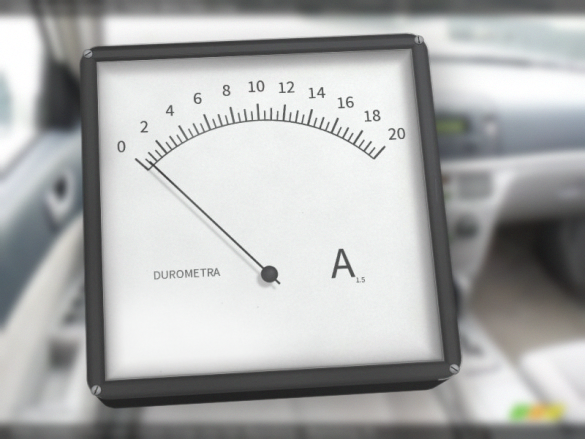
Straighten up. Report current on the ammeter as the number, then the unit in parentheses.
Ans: 0.5 (A)
